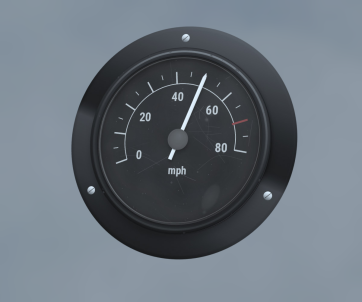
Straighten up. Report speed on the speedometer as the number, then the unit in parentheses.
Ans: 50 (mph)
